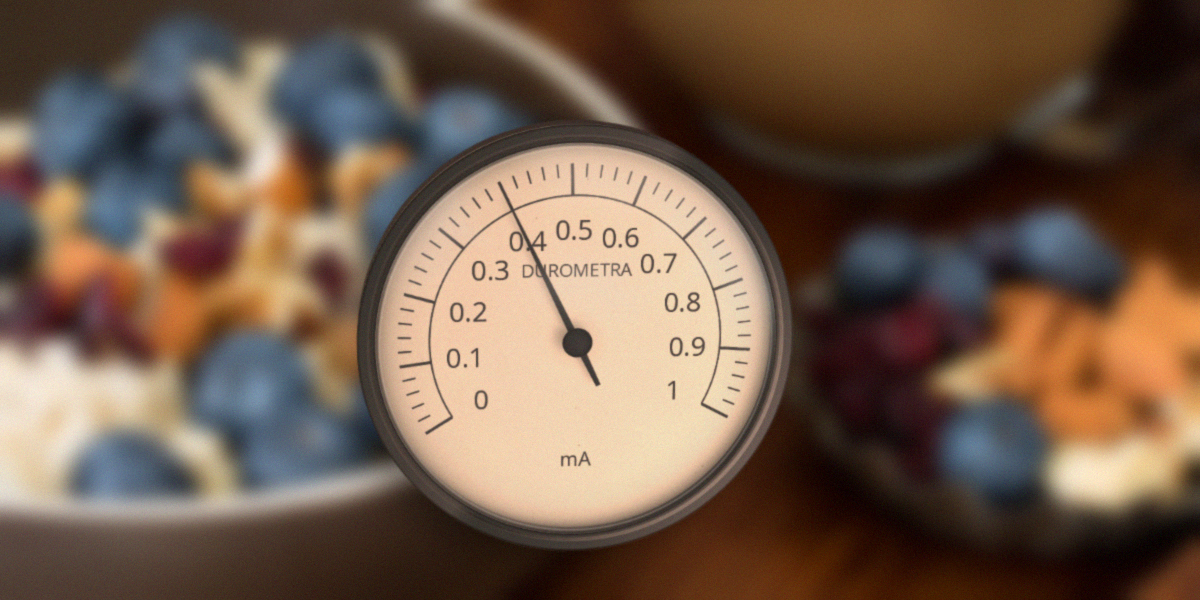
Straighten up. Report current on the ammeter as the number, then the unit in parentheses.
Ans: 0.4 (mA)
